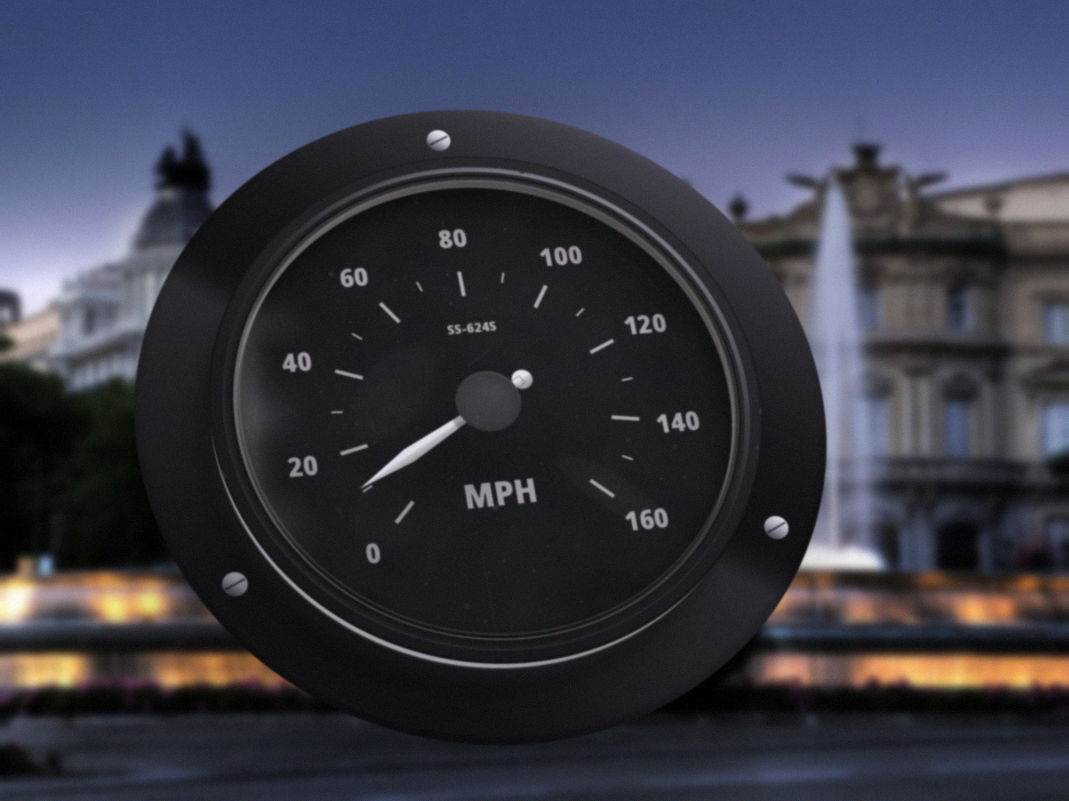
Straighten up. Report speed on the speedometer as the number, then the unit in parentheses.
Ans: 10 (mph)
